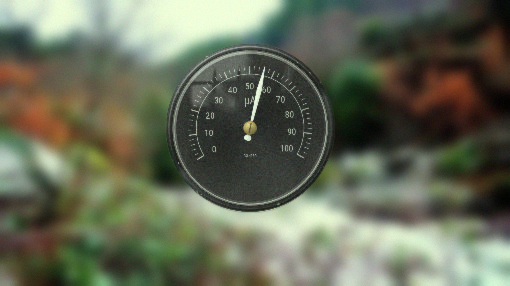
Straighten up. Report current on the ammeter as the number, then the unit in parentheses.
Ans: 56 (µA)
